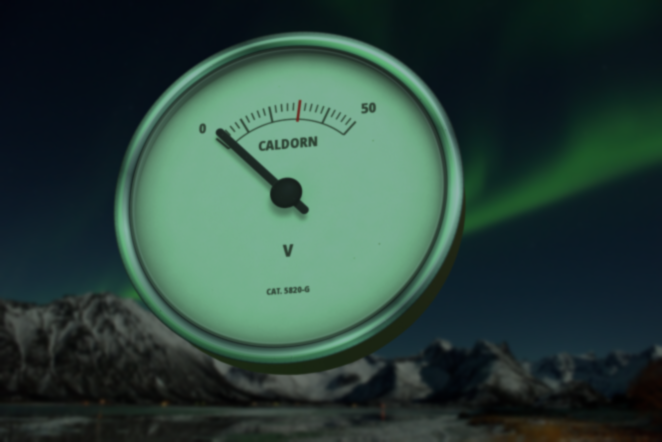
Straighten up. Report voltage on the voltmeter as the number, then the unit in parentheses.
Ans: 2 (V)
